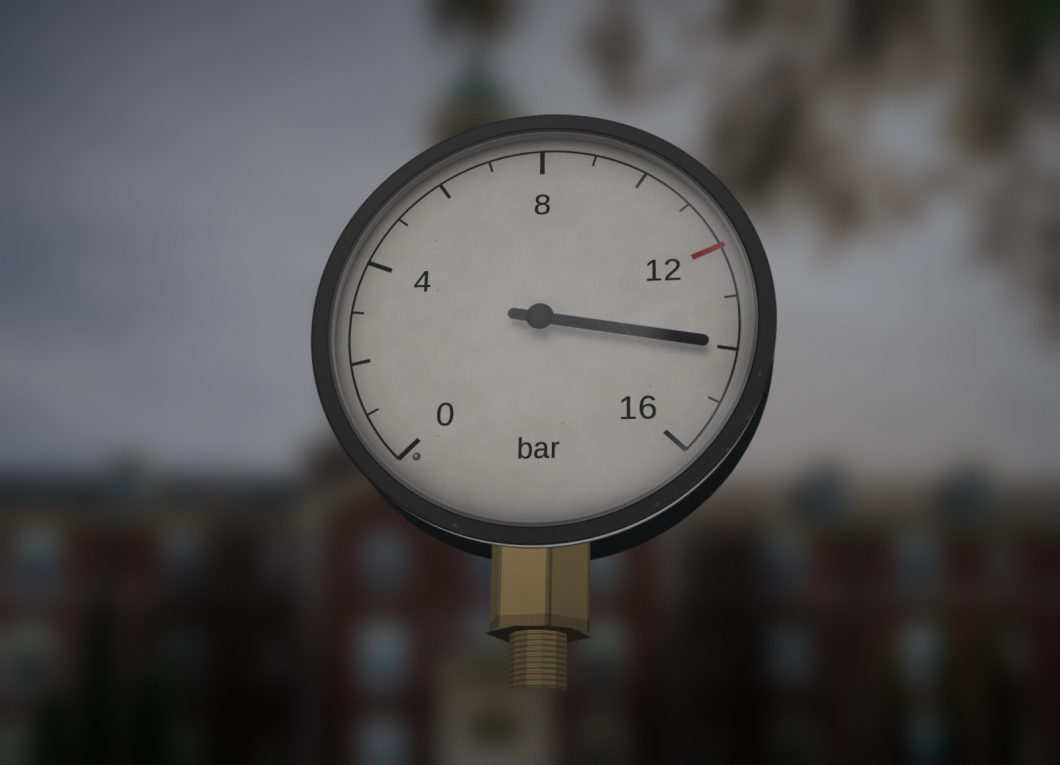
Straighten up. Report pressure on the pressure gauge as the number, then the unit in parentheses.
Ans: 14 (bar)
